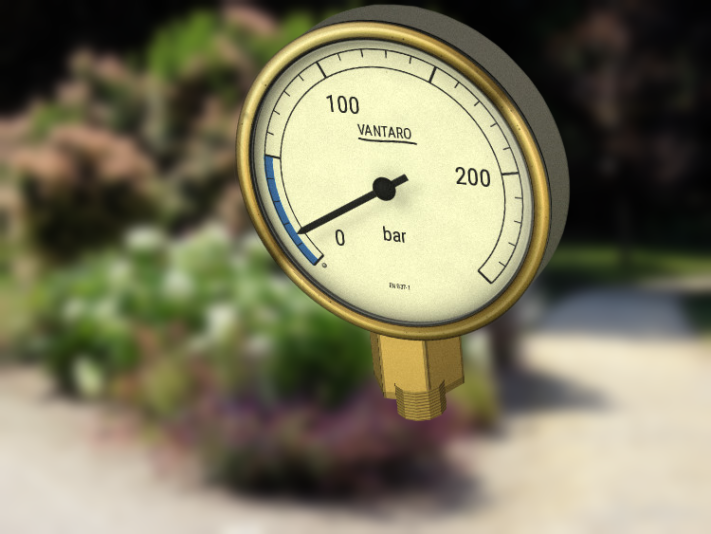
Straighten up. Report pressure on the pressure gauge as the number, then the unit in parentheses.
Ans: 15 (bar)
